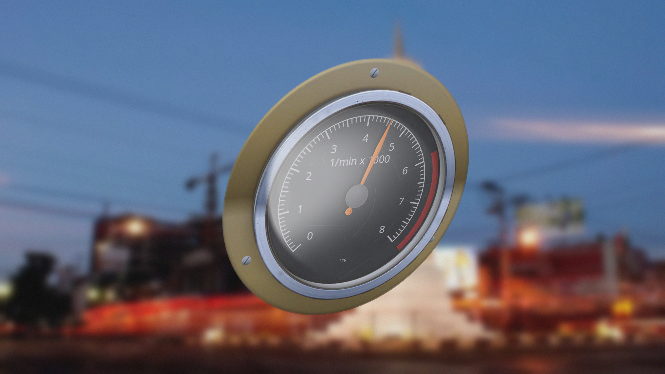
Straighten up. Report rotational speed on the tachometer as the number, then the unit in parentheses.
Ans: 4500 (rpm)
